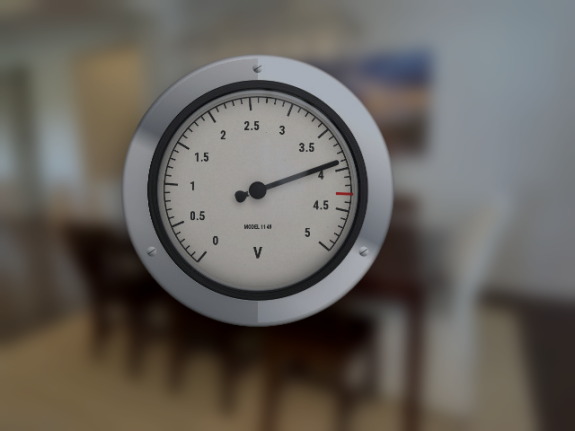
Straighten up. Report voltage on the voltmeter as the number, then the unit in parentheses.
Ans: 3.9 (V)
